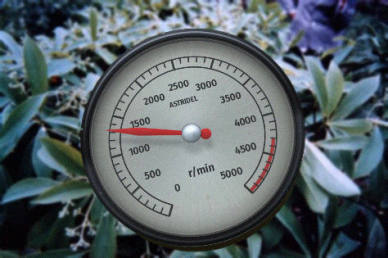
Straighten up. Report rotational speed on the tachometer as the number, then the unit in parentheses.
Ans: 1300 (rpm)
